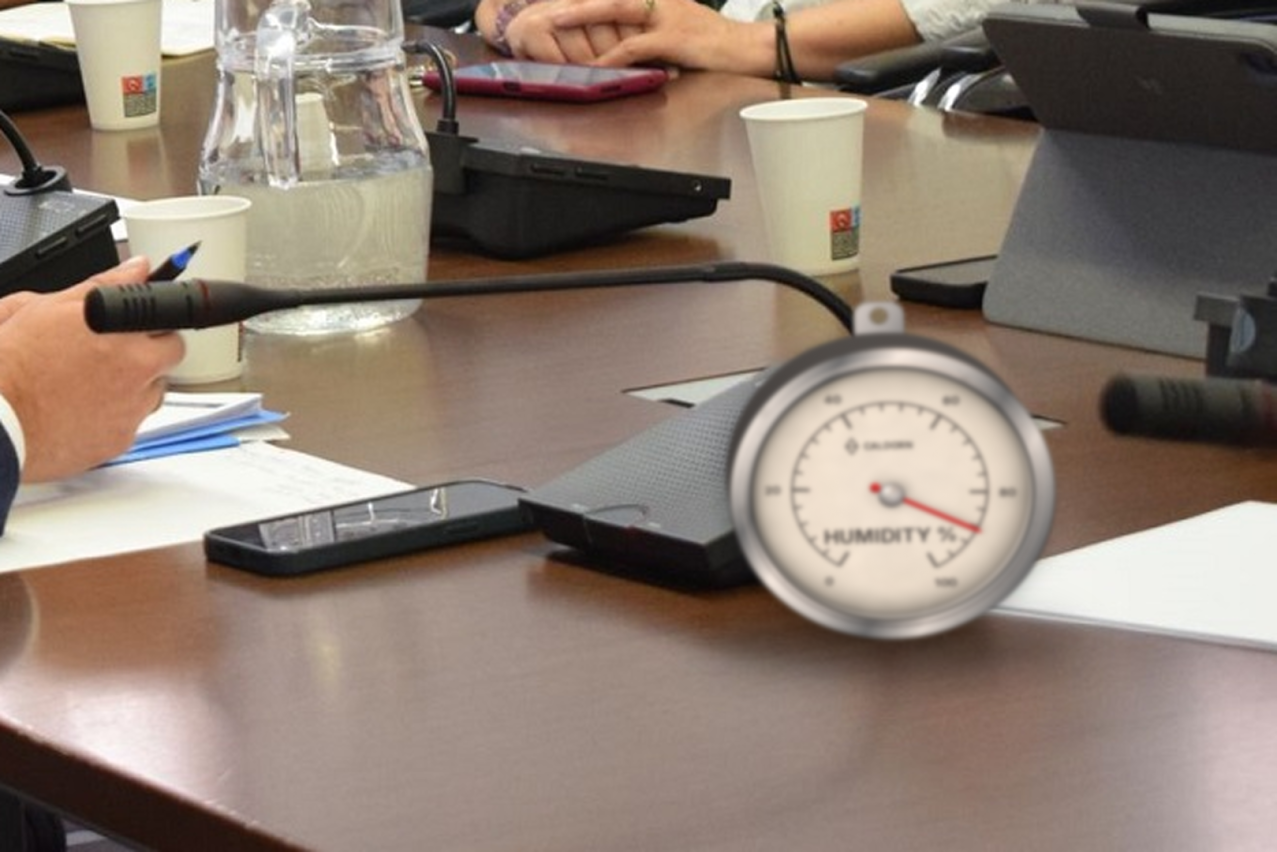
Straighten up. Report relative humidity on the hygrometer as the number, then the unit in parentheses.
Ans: 88 (%)
